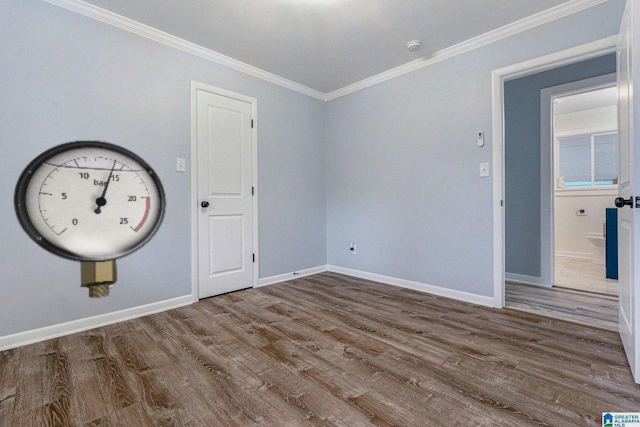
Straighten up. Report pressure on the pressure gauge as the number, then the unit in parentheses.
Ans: 14 (bar)
